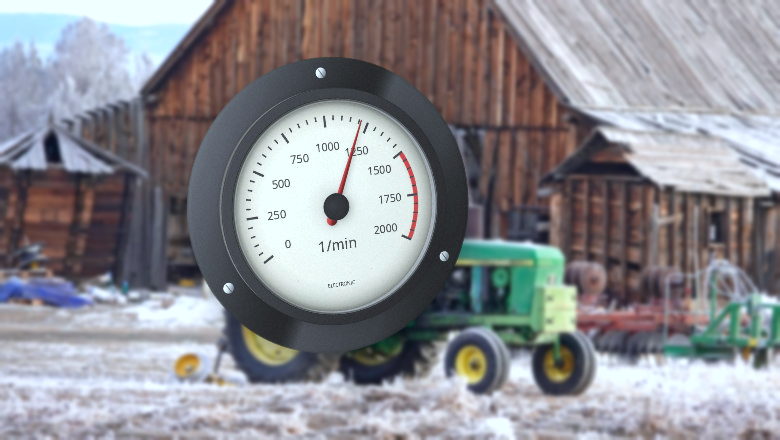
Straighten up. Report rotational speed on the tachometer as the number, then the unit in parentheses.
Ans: 1200 (rpm)
